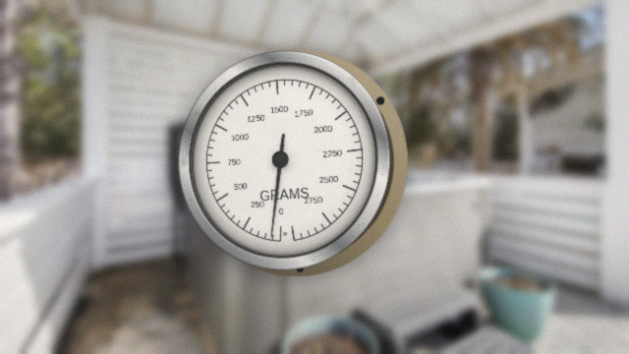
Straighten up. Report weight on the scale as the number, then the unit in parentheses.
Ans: 50 (g)
